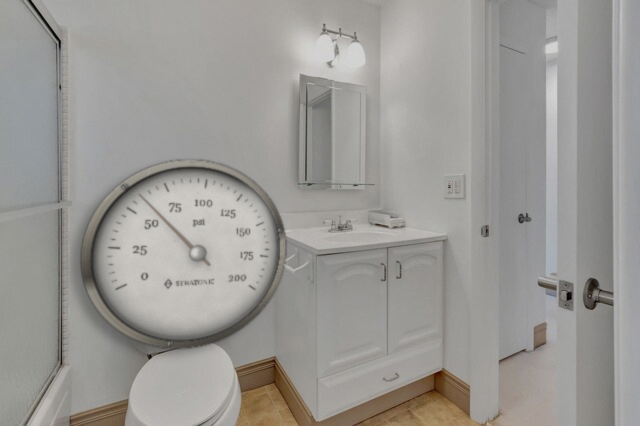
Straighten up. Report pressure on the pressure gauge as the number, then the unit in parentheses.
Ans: 60 (psi)
